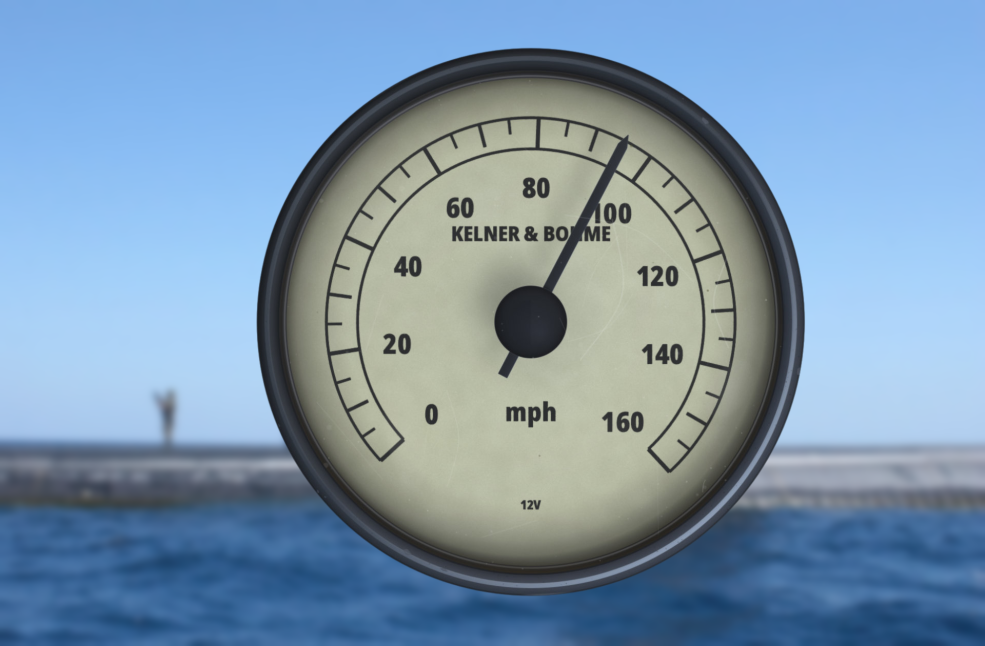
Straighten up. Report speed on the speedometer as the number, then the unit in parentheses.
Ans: 95 (mph)
